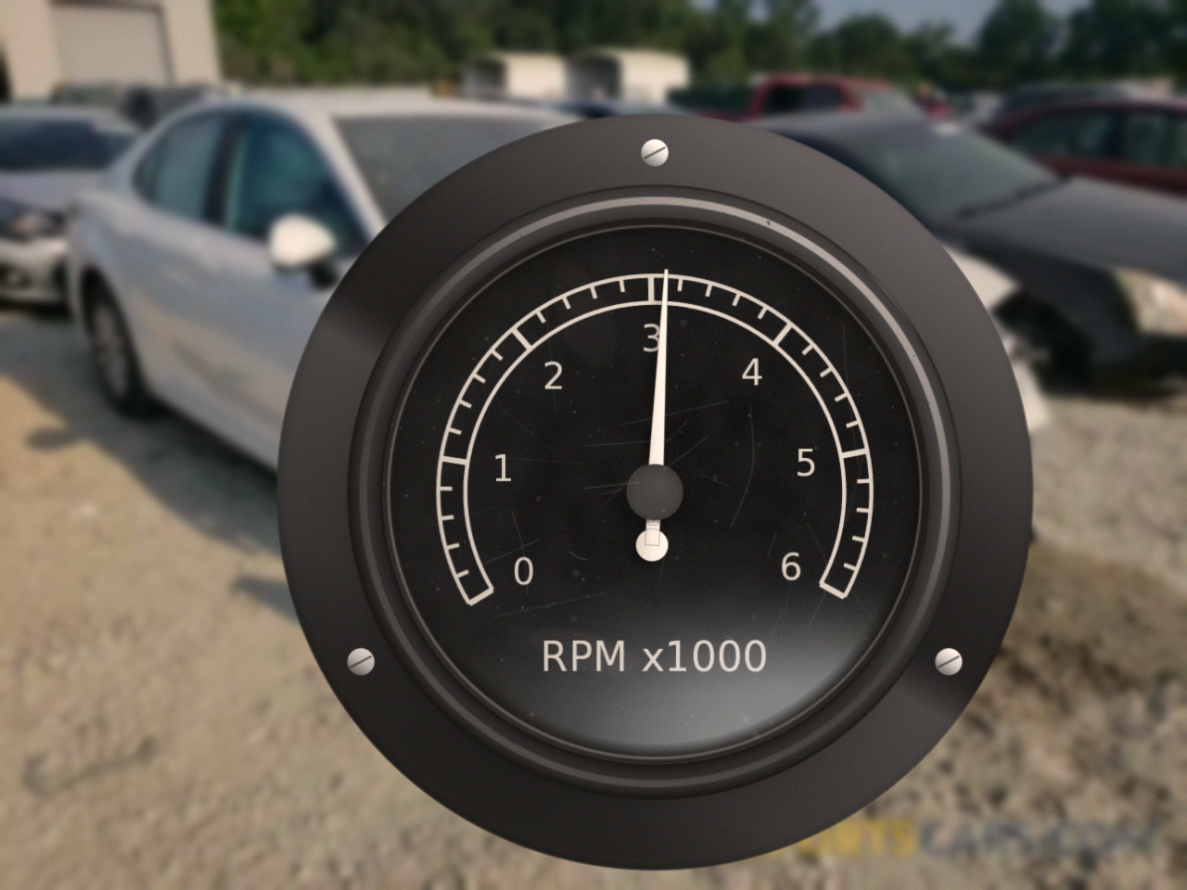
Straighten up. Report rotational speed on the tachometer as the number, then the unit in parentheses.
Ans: 3100 (rpm)
